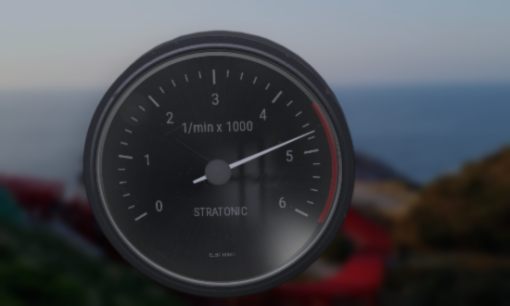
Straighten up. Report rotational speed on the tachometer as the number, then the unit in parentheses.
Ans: 4700 (rpm)
